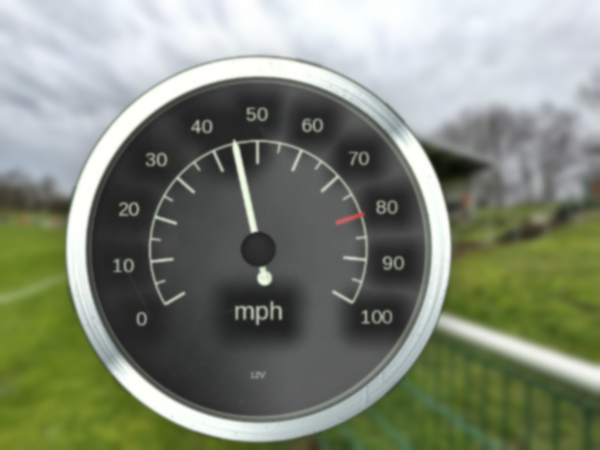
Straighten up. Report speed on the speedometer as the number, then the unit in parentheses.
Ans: 45 (mph)
